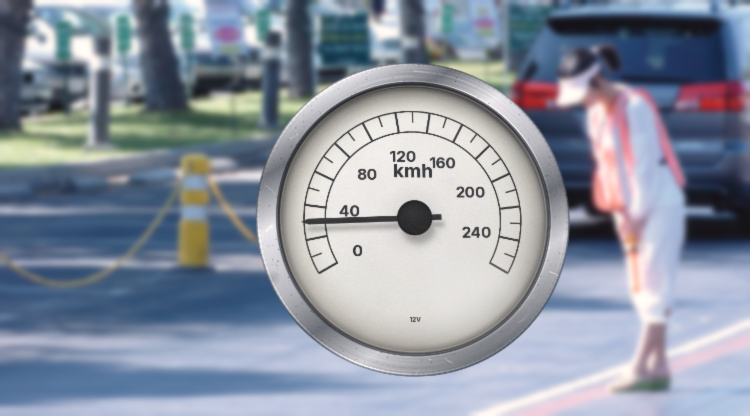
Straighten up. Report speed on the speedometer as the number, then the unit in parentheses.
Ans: 30 (km/h)
